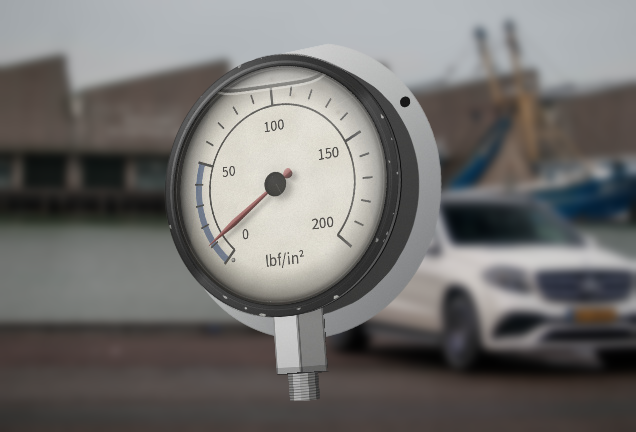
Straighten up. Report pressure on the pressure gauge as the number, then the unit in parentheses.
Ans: 10 (psi)
